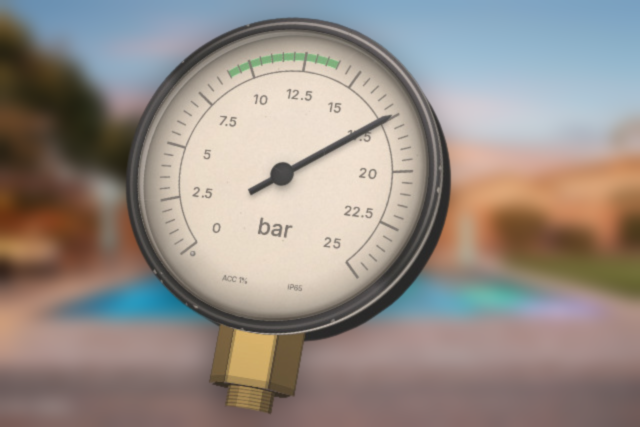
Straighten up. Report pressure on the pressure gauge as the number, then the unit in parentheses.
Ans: 17.5 (bar)
